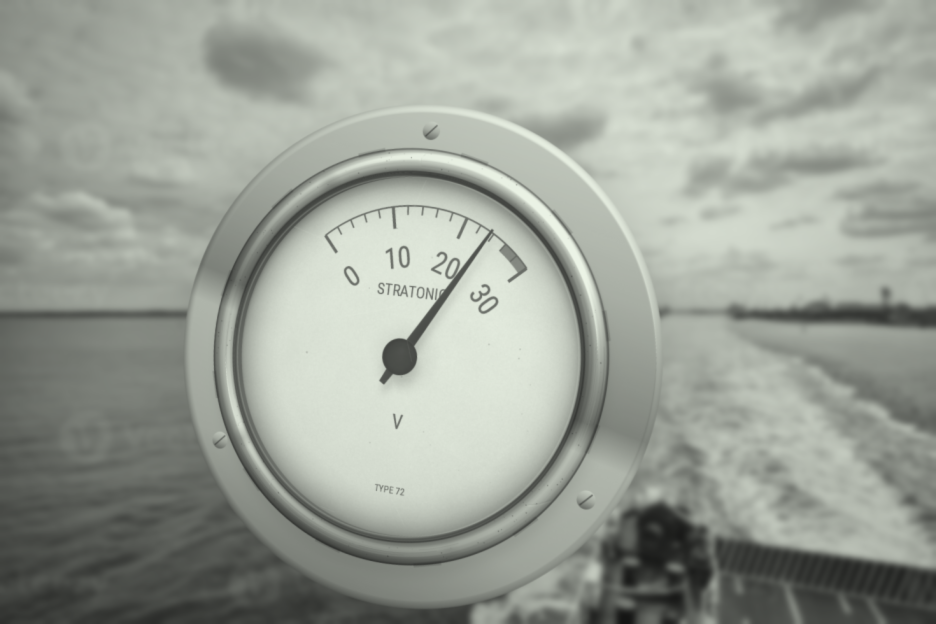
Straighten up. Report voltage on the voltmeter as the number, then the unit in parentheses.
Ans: 24 (V)
